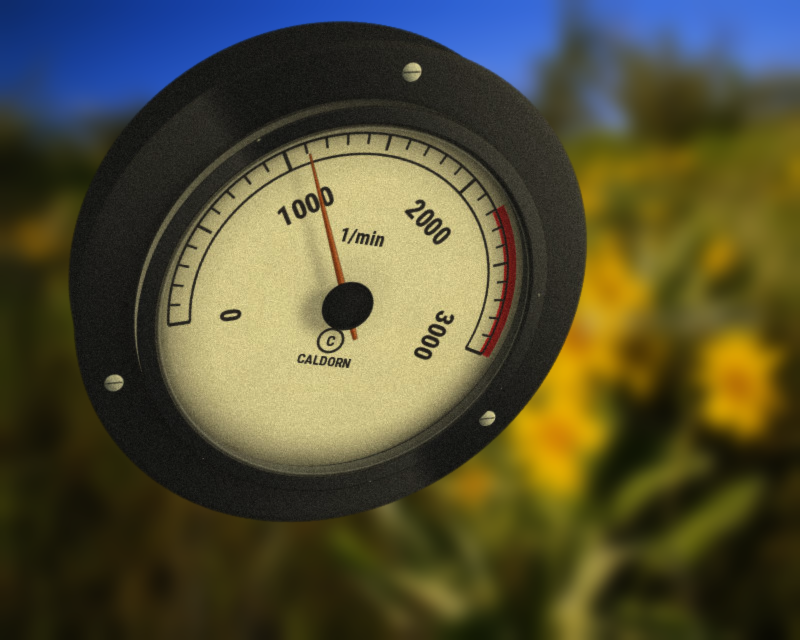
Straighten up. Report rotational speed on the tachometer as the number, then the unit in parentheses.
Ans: 1100 (rpm)
